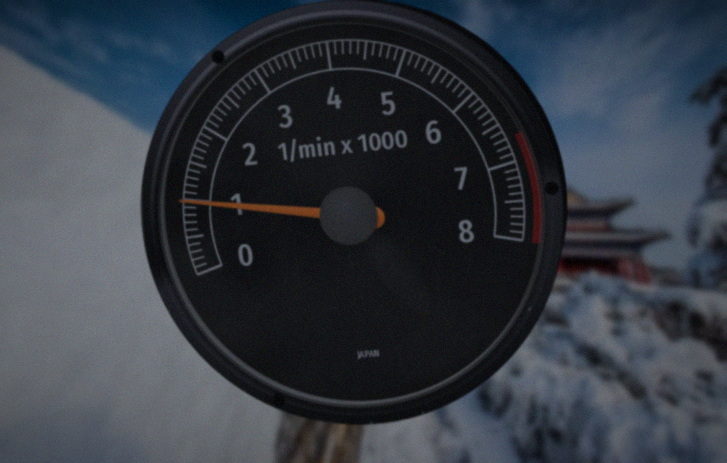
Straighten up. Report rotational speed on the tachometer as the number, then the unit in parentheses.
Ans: 1000 (rpm)
